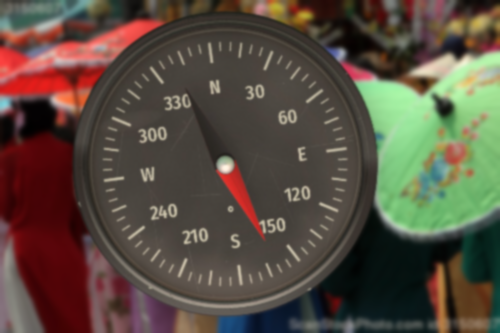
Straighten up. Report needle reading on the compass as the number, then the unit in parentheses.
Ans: 160 (°)
